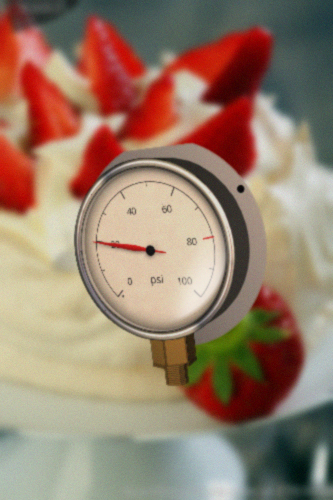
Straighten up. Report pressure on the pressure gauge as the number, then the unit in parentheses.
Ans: 20 (psi)
